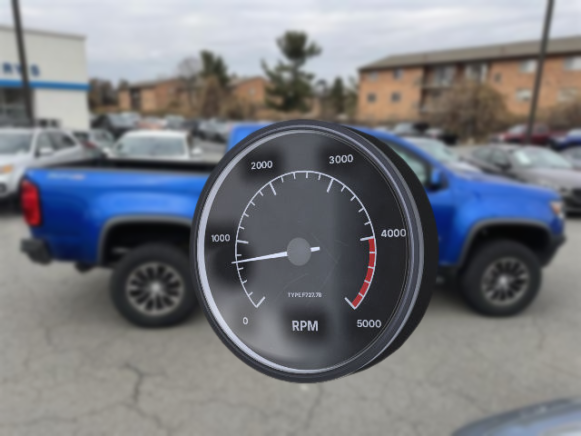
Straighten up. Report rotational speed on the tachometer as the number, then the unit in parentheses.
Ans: 700 (rpm)
